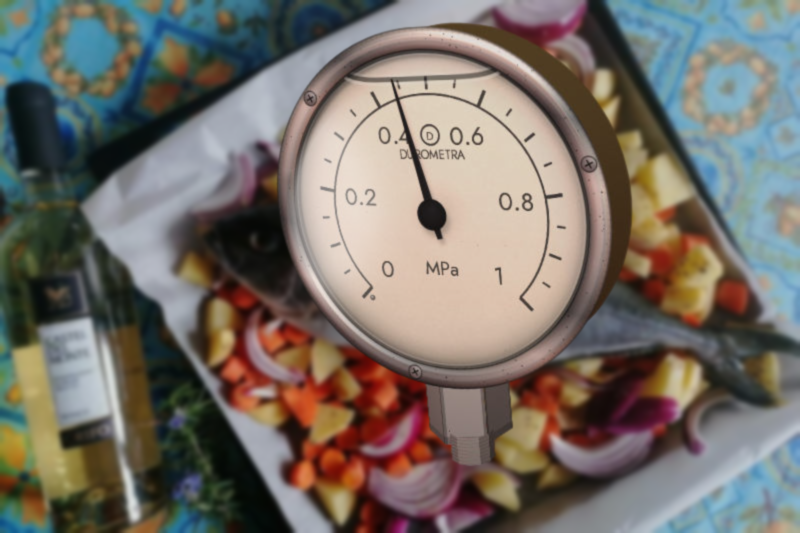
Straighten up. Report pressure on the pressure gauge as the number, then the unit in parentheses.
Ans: 0.45 (MPa)
